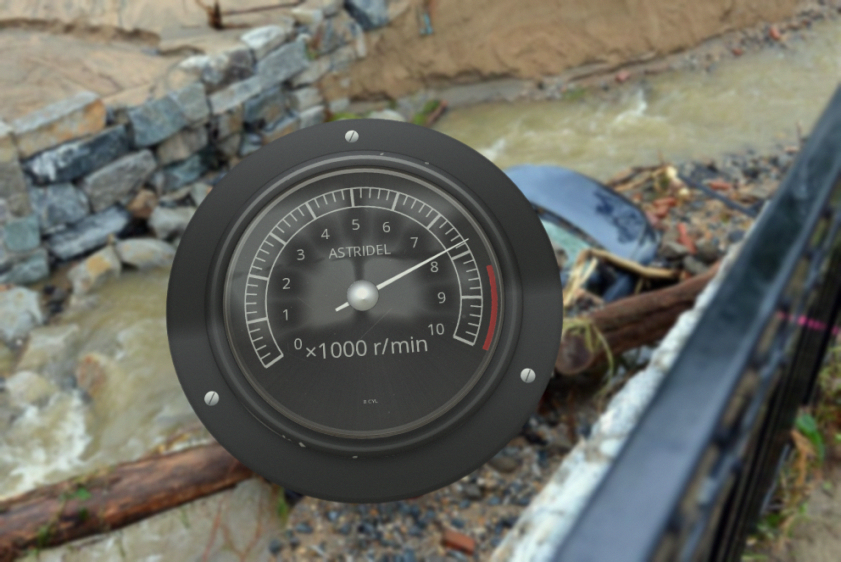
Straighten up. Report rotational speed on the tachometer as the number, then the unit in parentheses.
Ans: 7800 (rpm)
